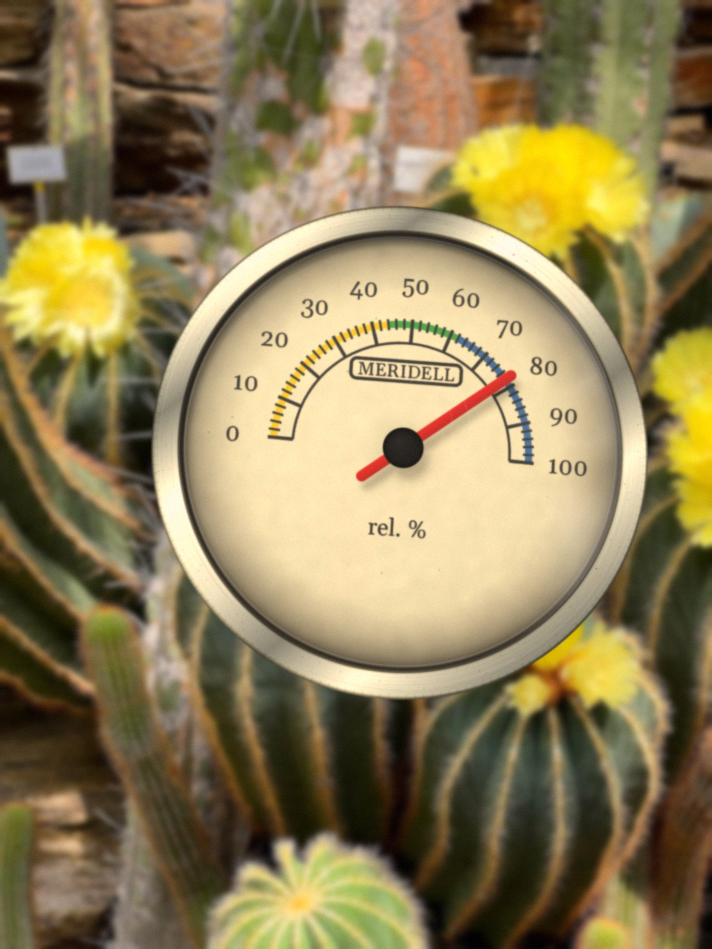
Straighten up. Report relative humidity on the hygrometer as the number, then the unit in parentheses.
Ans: 78 (%)
